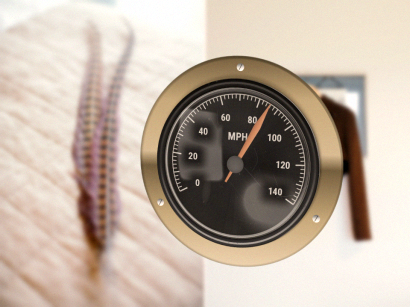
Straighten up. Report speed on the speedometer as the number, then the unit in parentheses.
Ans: 86 (mph)
